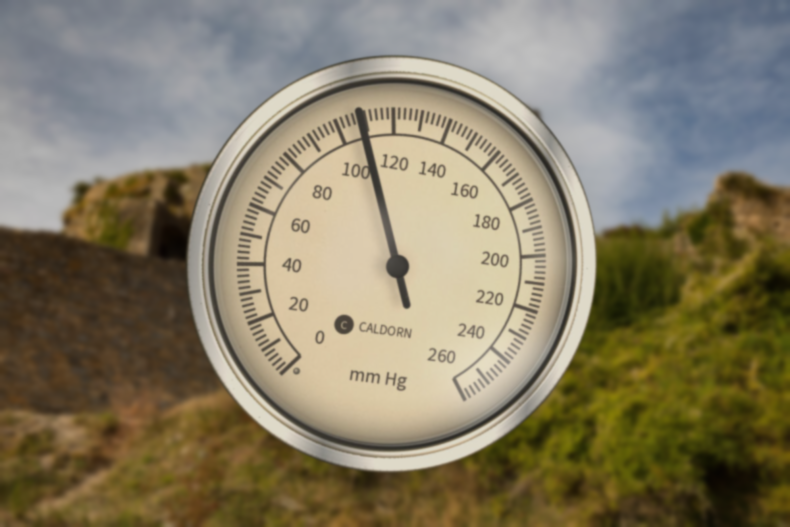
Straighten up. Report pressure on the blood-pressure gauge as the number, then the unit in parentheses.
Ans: 108 (mmHg)
